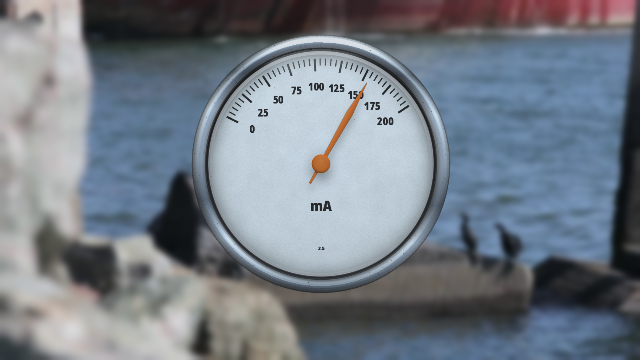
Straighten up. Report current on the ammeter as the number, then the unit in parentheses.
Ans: 155 (mA)
